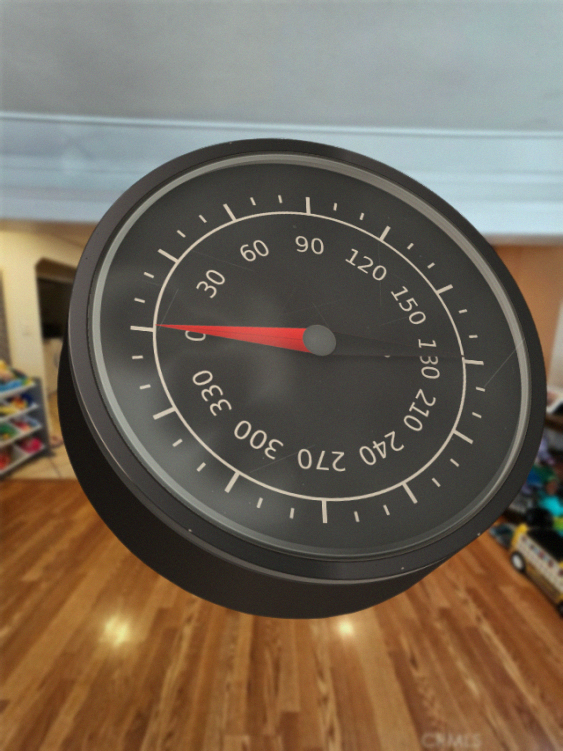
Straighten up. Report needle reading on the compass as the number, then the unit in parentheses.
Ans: 0 (°)
